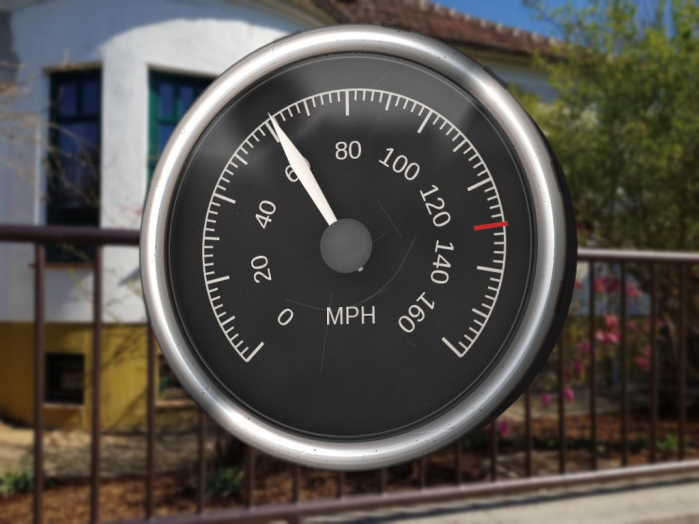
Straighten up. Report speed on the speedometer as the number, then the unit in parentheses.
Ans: 62 (mph)
